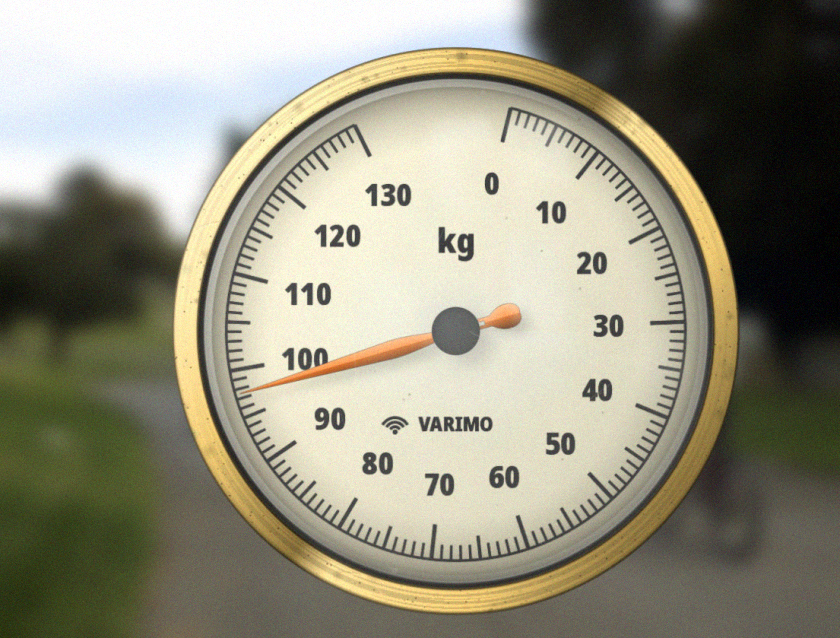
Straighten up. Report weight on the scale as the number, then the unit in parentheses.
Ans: 97.5 (kg)
